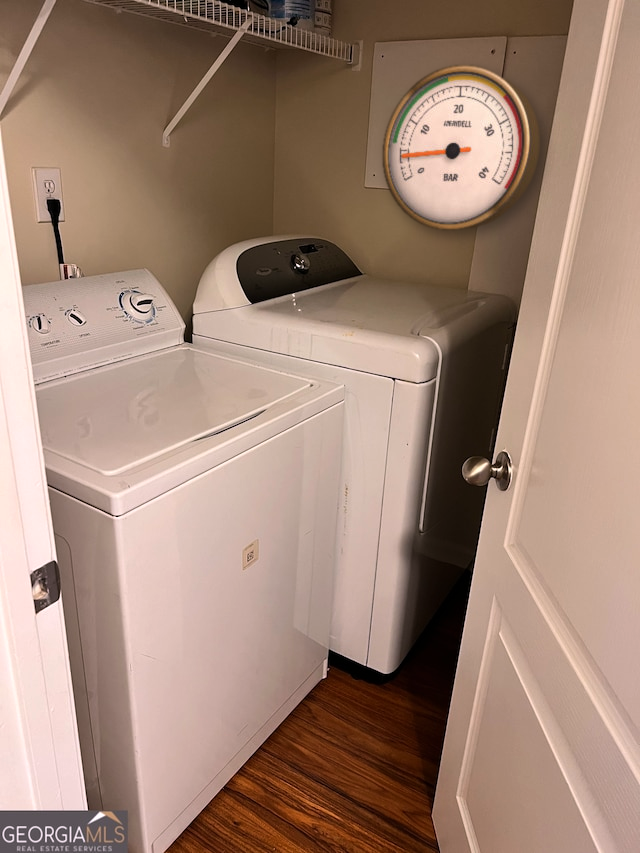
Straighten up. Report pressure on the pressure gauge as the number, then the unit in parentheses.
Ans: 4 (bar)
